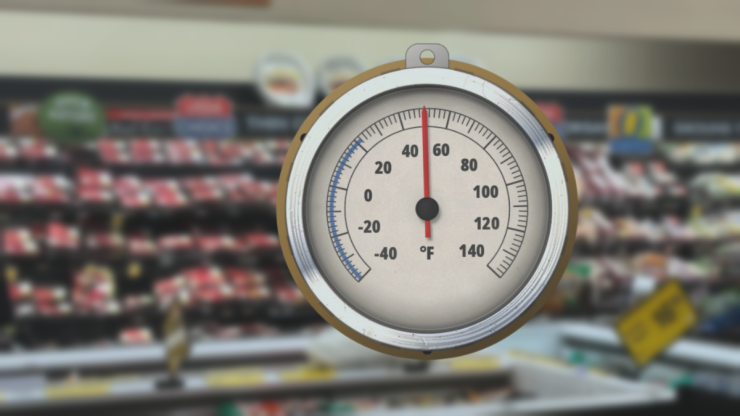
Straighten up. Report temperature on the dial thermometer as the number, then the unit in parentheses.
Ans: 50 (°F)
